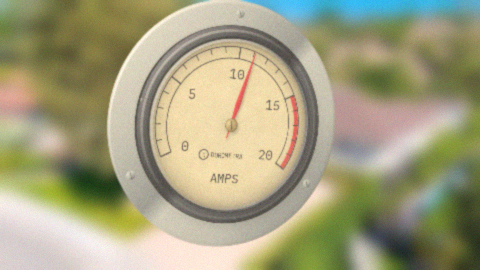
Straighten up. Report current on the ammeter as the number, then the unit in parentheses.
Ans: 11 (A)
